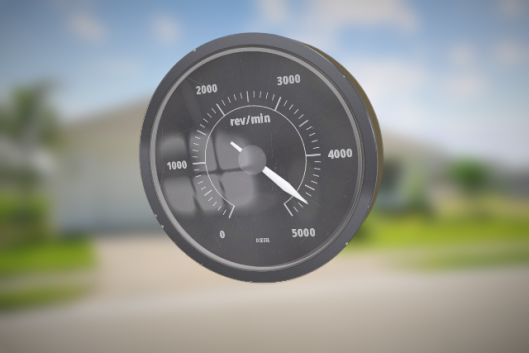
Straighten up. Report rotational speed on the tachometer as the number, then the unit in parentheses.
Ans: 4700 (rpm)
